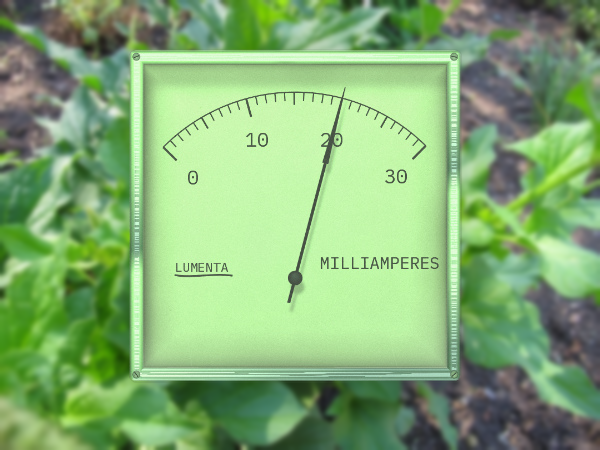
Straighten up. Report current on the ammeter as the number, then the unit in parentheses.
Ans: 20 (mA)
